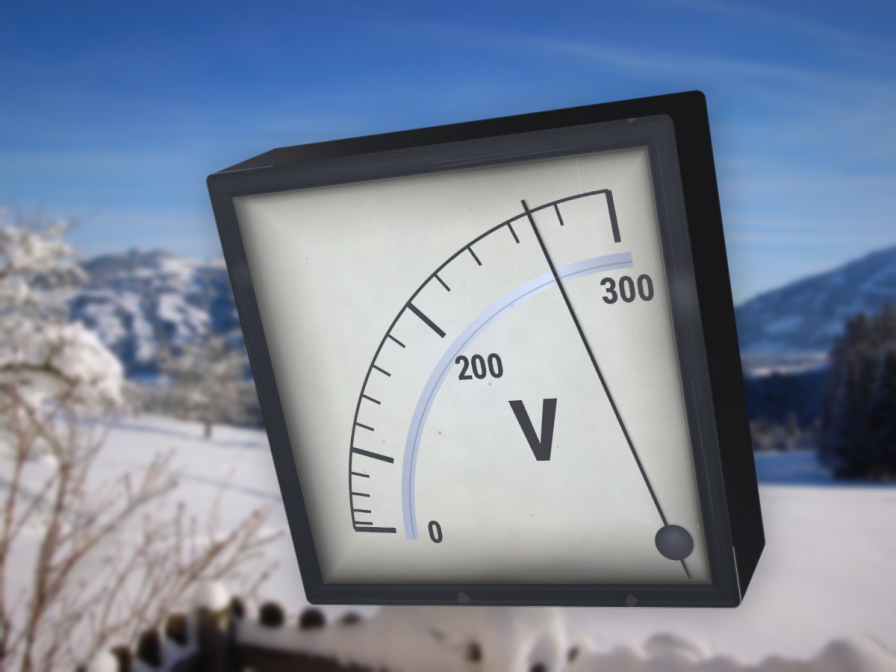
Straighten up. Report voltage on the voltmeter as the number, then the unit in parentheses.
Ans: 270 (V)
